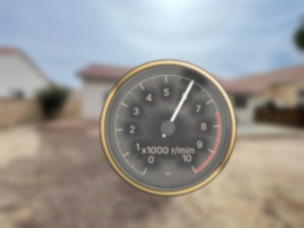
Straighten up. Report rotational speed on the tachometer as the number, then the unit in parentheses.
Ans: 6000 (rpm)
